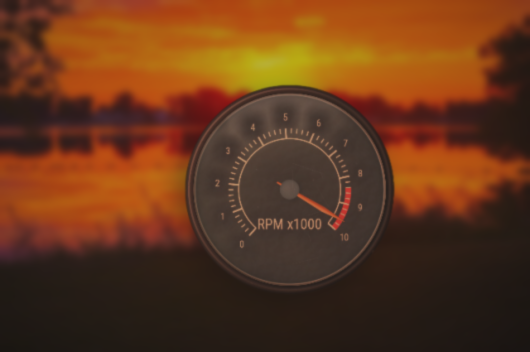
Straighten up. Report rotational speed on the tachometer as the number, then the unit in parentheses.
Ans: 9600 (rpm)
